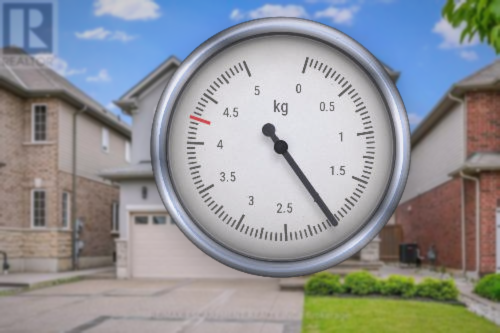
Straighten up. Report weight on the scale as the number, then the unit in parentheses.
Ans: 2 (kg)
